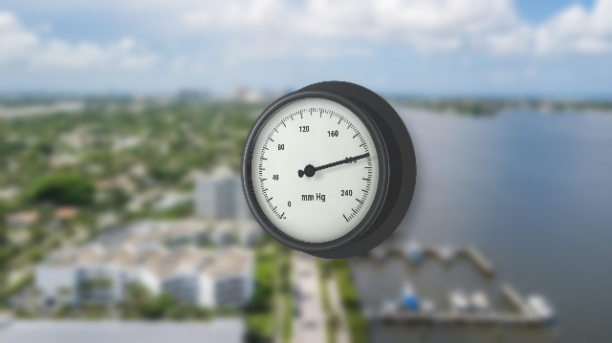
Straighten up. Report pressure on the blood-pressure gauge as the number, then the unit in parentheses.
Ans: 200 (mmHg)
